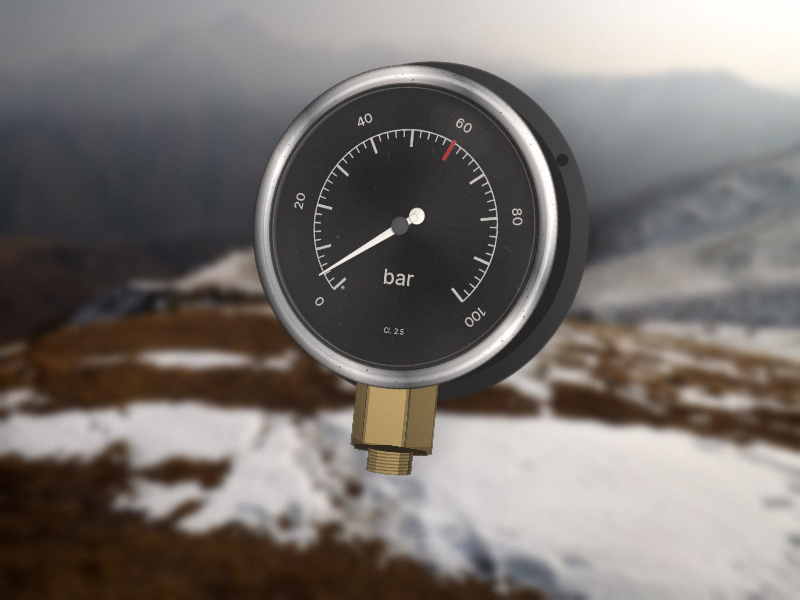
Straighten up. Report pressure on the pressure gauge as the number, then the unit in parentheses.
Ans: 4 (bar)
